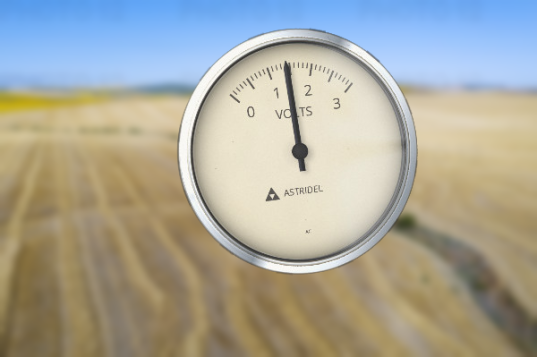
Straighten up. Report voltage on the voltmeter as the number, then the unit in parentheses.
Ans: 1.4 (V)
